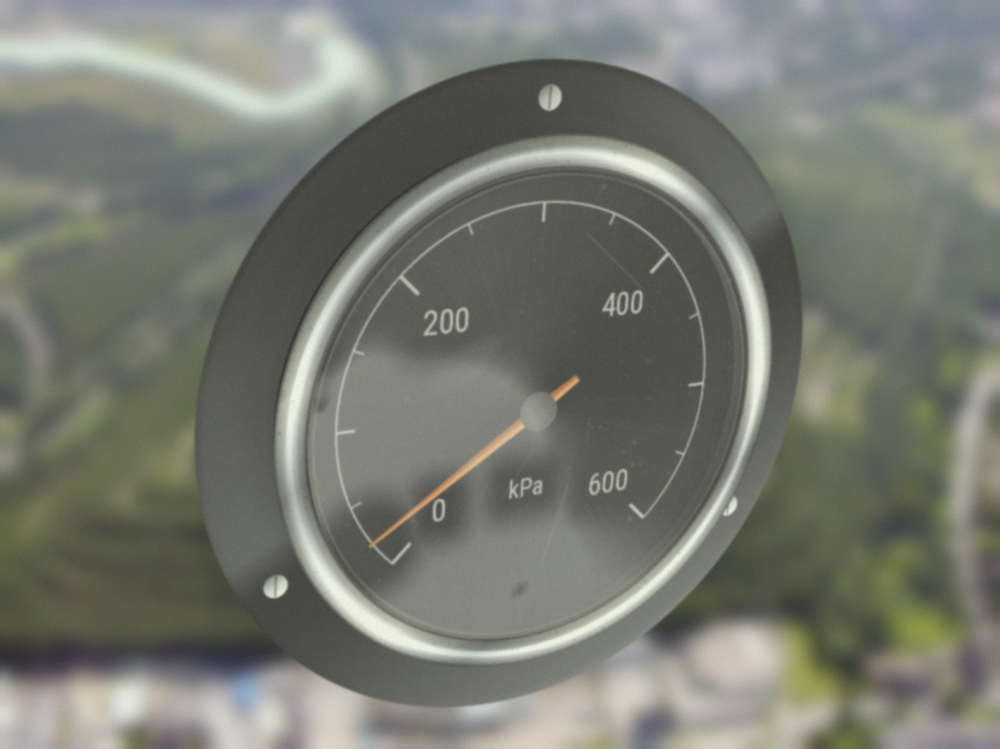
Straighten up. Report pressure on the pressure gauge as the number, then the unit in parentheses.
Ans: 25 (kPa)
